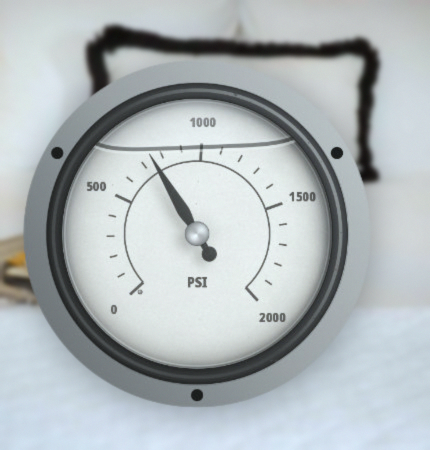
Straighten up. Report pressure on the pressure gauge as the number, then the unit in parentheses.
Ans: 750 (psi)
